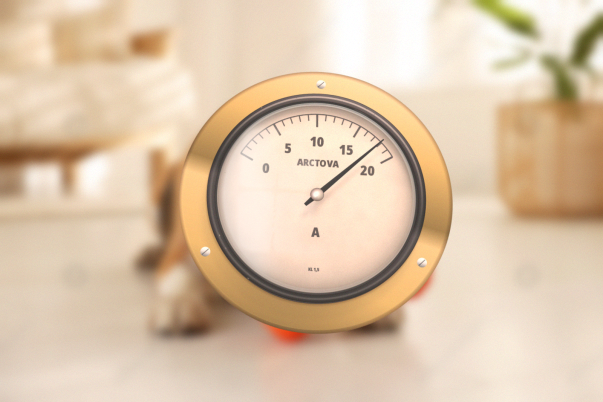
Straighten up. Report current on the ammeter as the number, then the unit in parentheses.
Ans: 18 (A)
